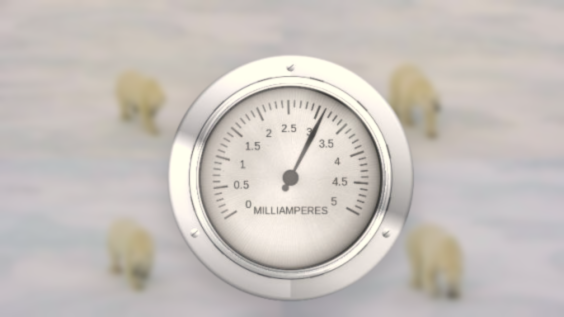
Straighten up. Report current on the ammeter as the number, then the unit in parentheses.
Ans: 3.1 (mA)
